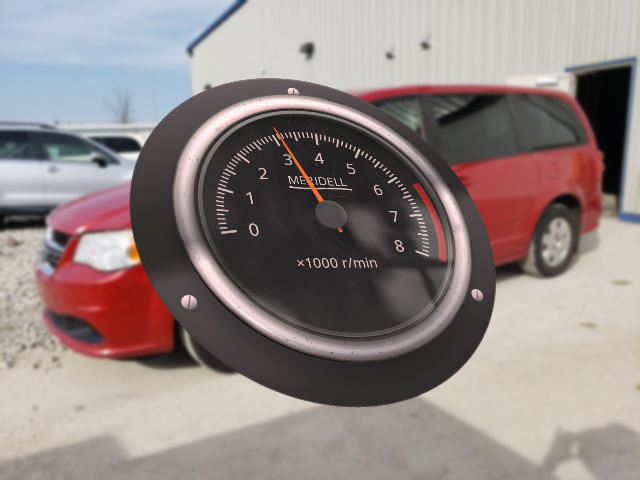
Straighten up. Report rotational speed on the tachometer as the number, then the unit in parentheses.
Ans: 3000 (rpm)
